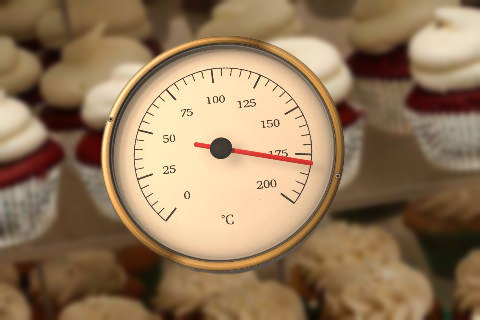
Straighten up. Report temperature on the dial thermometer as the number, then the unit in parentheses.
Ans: 180 (°C)
